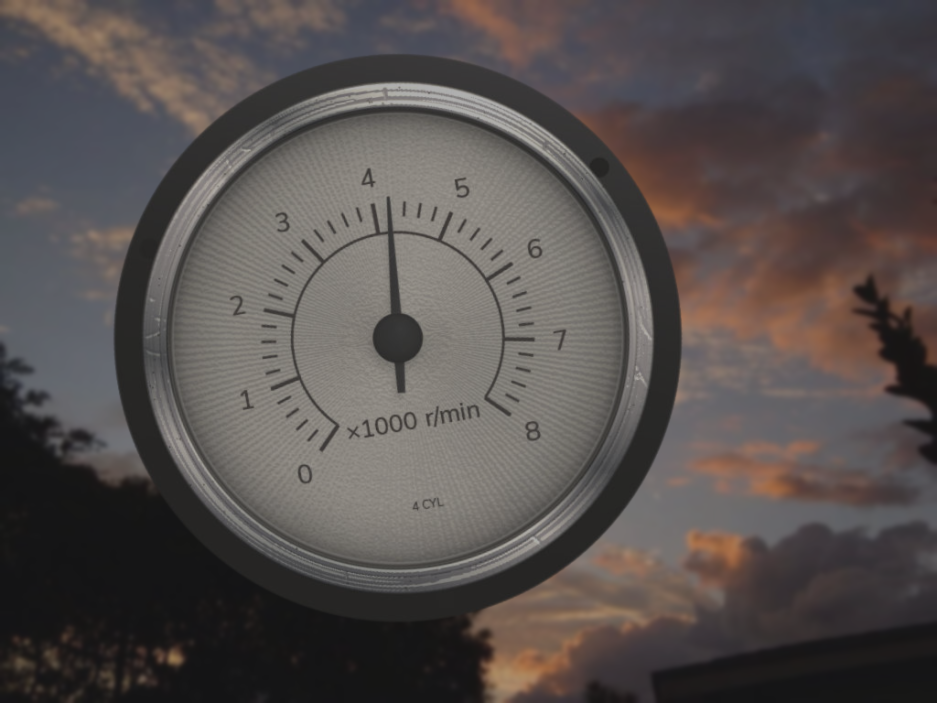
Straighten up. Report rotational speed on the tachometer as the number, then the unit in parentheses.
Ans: 4200 (rpm)
